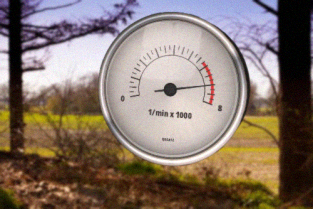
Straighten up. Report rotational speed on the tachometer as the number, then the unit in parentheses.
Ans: 7000 (rpm)
